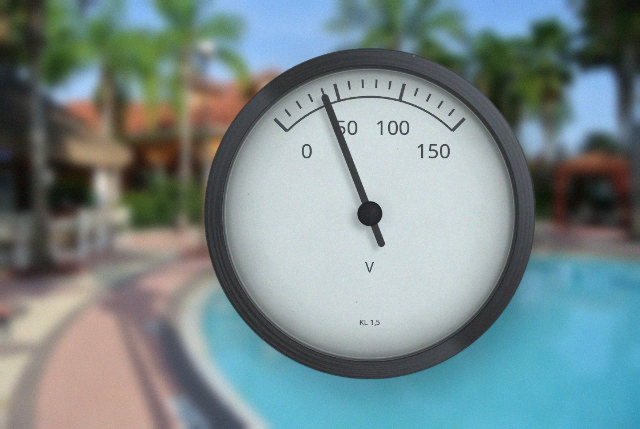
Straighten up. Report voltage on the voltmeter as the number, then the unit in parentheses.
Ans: 40 (V)
